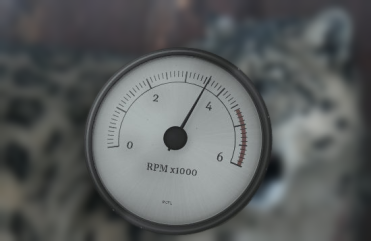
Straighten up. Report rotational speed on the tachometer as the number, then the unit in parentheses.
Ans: 3600 (rpm)
